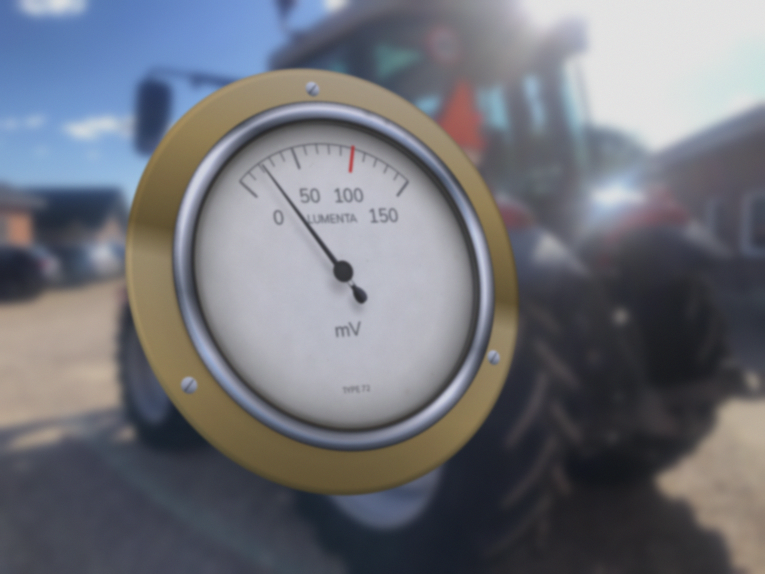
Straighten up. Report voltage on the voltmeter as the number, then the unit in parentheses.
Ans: 20 (mV)
